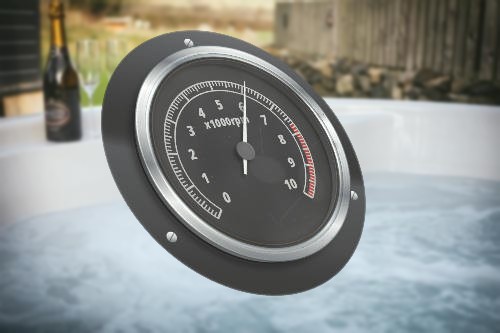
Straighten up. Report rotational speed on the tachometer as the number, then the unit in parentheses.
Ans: 6000 (rpm)
